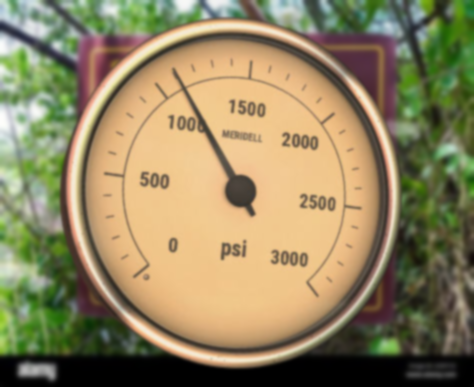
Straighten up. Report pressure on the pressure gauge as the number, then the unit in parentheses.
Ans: 1100 (psi)
